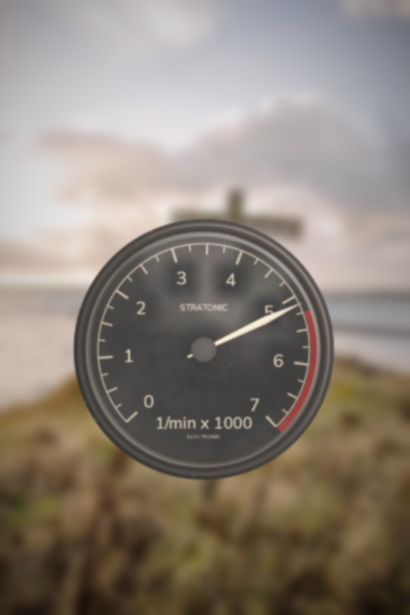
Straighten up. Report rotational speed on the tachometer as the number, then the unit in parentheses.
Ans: 5125 (rpm)
